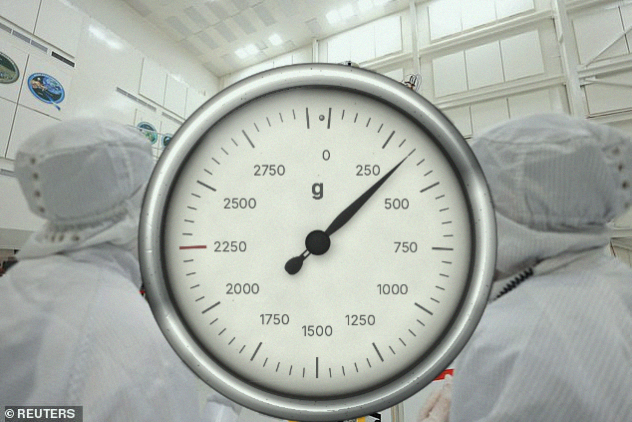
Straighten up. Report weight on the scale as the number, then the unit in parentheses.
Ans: 350 (g)
